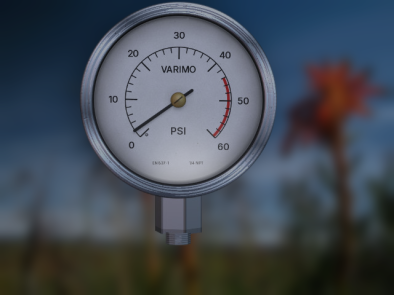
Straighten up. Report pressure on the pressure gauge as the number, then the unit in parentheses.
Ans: 2 (psi)
